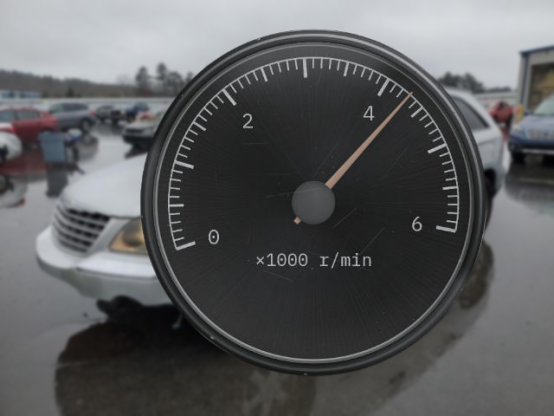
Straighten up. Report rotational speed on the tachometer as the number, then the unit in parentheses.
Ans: 4300 (rpm)
